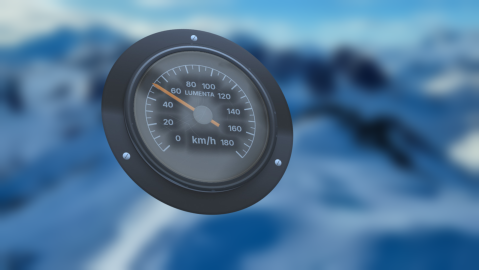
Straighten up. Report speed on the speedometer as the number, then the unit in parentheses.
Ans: 50 (km/h)
